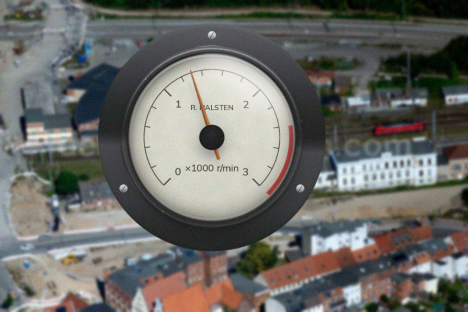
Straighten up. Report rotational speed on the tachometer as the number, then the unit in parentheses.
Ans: 1300 (rpm)
